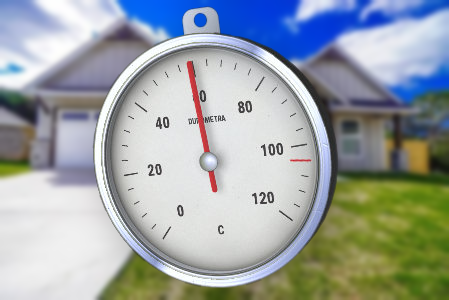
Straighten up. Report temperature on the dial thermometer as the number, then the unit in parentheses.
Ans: 60 (°C)
